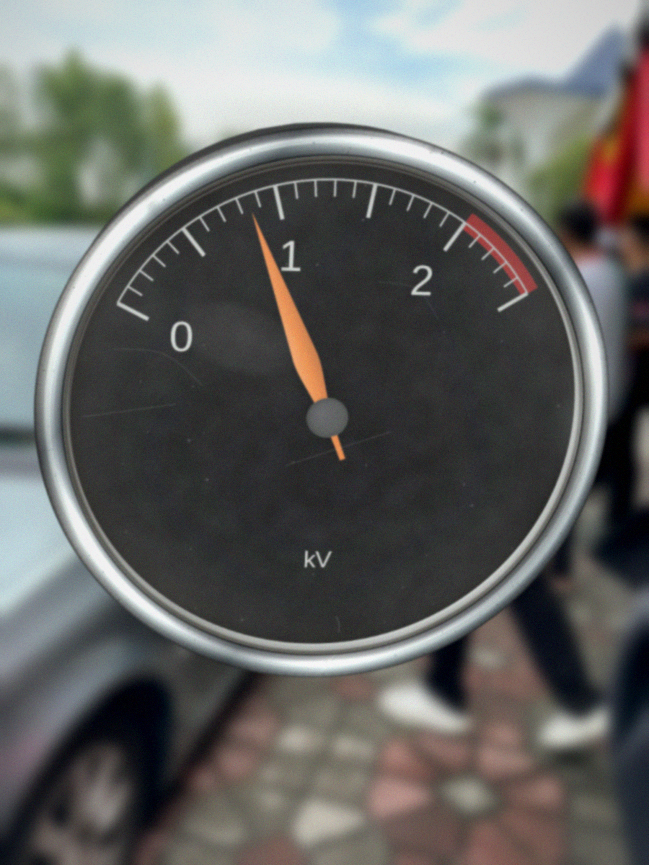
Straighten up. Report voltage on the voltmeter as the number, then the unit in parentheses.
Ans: 0.85 (kV)
